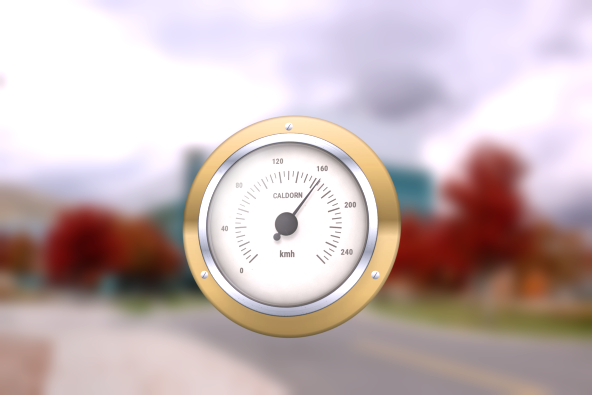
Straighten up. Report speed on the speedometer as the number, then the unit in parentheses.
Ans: 165 (km/h)
